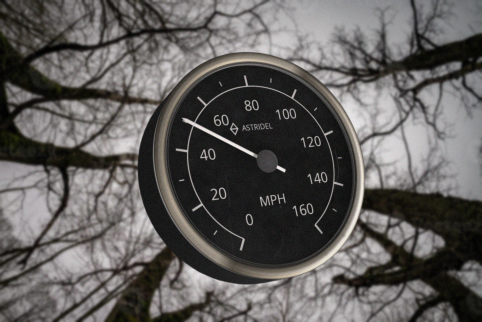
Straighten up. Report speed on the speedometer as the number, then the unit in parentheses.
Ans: 50 (mph)
